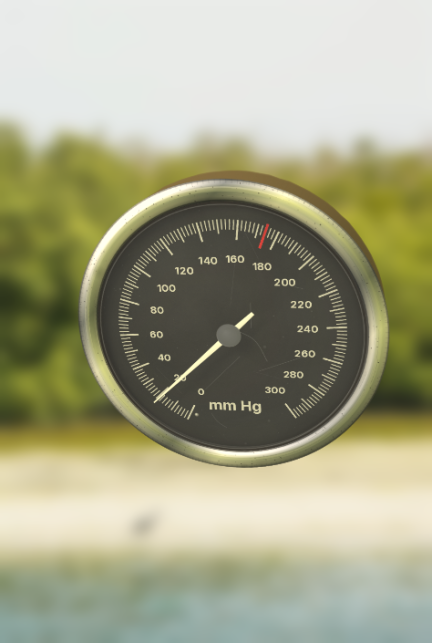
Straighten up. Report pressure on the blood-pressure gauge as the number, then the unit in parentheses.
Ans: 20 (mmHg)
